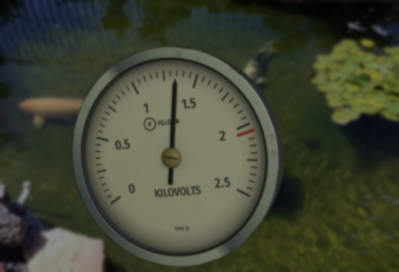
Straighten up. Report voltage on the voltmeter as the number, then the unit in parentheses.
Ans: 1.35 (kV)
